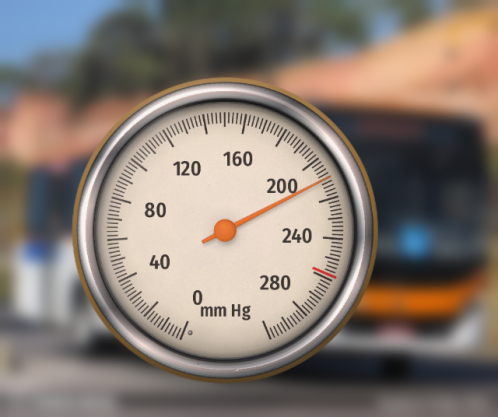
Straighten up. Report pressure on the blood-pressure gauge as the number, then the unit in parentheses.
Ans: 210 (mmHg)
